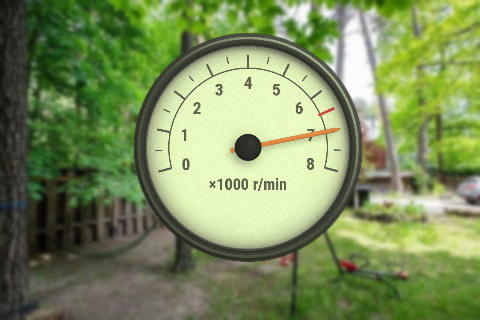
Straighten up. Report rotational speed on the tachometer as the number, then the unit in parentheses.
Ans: 7000 (rpm)
